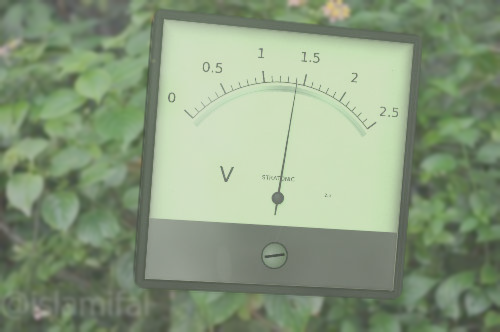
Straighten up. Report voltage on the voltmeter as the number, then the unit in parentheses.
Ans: 1.4 (V)
